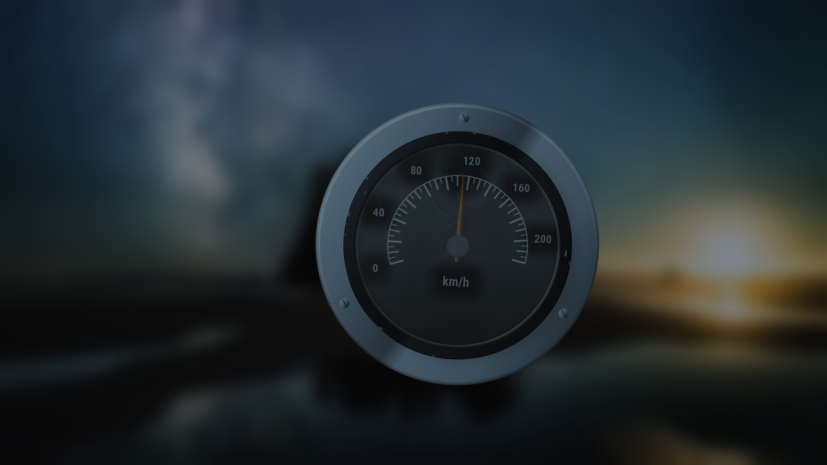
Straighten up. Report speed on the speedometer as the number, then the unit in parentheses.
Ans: 115 (km/h)
